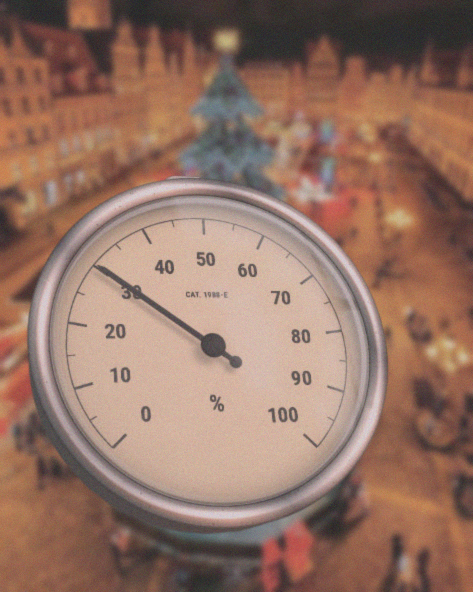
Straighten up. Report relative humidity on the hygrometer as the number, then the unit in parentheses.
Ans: 30 (%)
